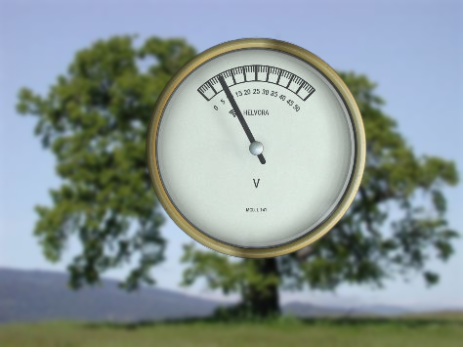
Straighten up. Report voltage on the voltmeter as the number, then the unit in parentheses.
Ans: 10 (V)
